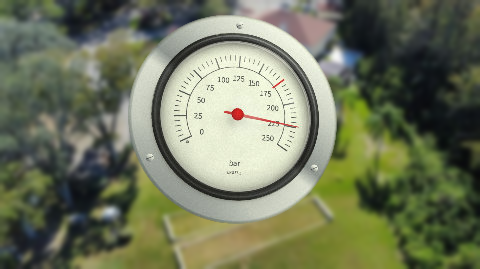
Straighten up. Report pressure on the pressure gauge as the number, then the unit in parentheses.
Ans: 225 (bar)
